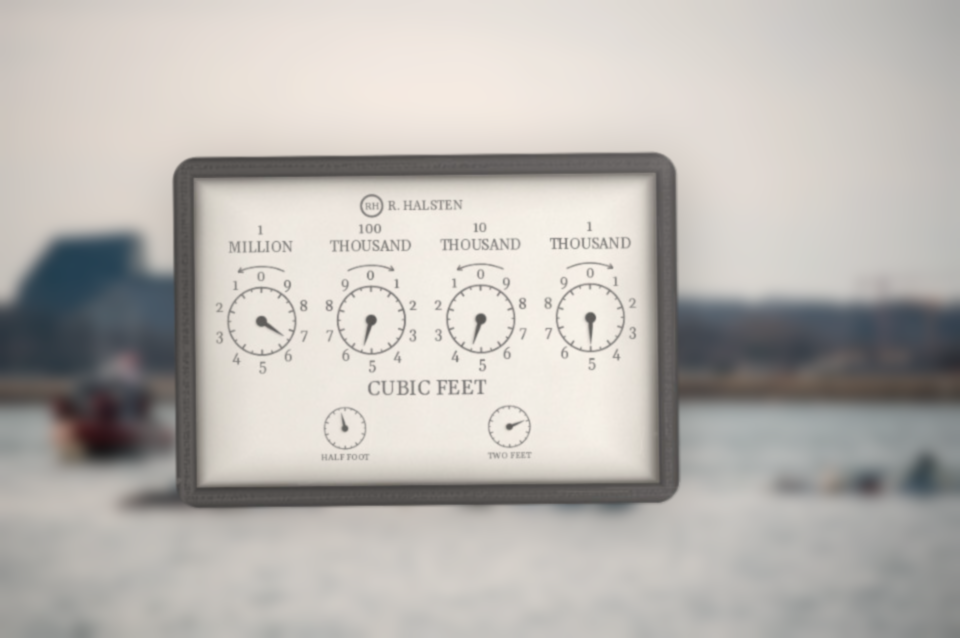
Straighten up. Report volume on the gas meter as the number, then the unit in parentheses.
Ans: 654500 (ft³)
